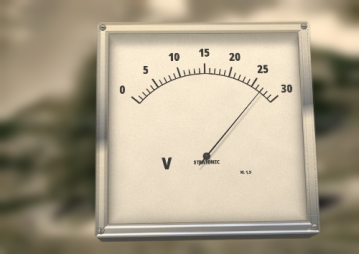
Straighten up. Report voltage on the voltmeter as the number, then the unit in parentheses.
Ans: 27 (V)
